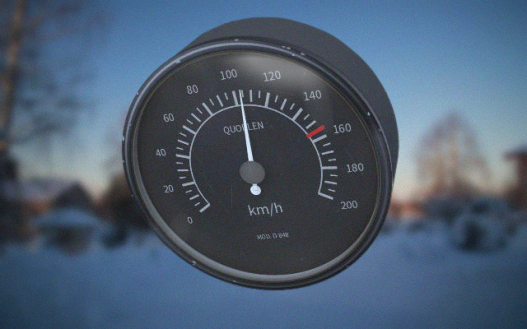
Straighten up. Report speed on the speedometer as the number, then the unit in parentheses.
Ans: 105 (km/h)
